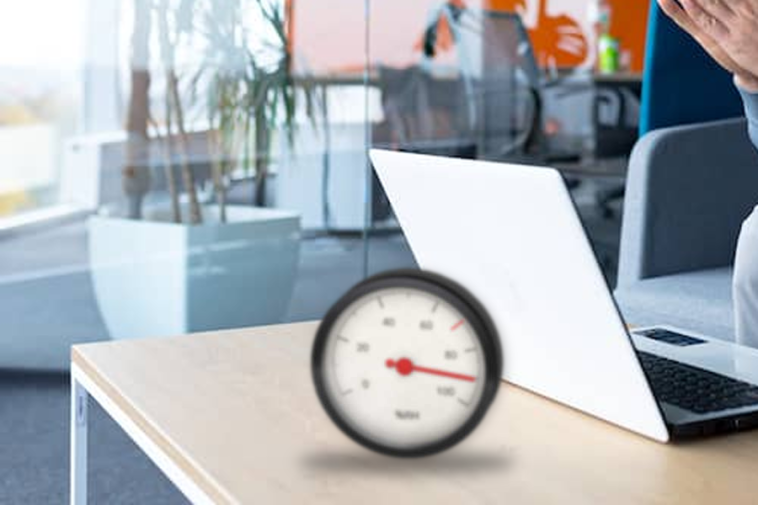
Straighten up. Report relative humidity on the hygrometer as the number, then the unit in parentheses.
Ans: 90 (%)
